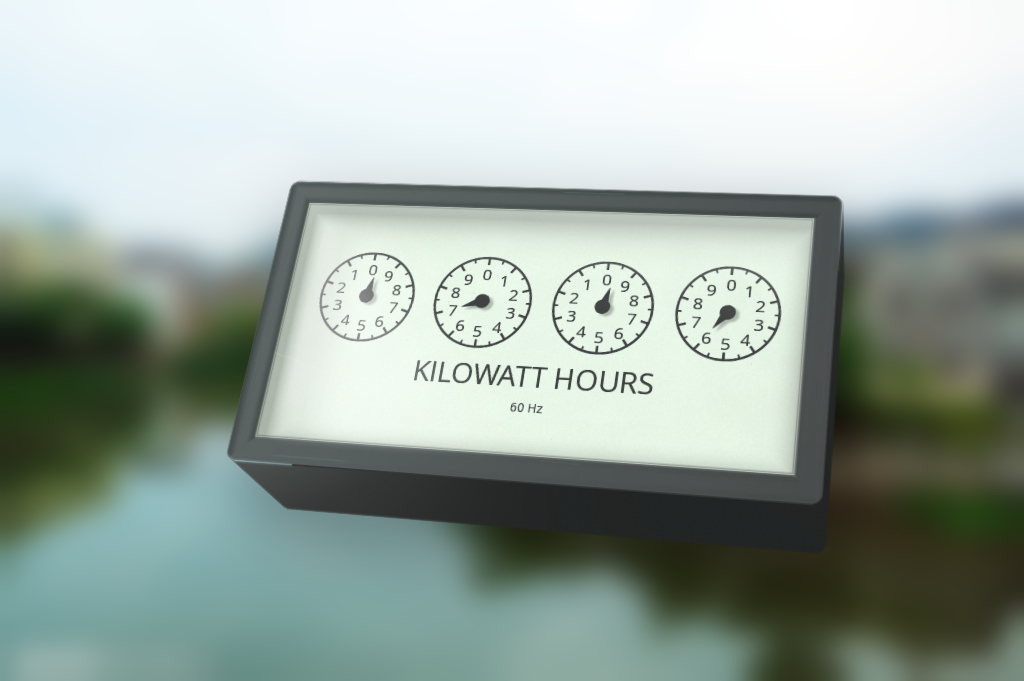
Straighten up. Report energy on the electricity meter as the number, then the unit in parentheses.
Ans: 9696 (kWh)
